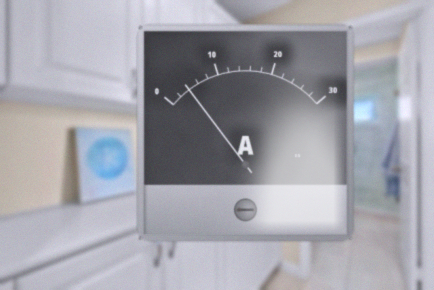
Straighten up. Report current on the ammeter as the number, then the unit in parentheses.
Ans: 4 (A)
